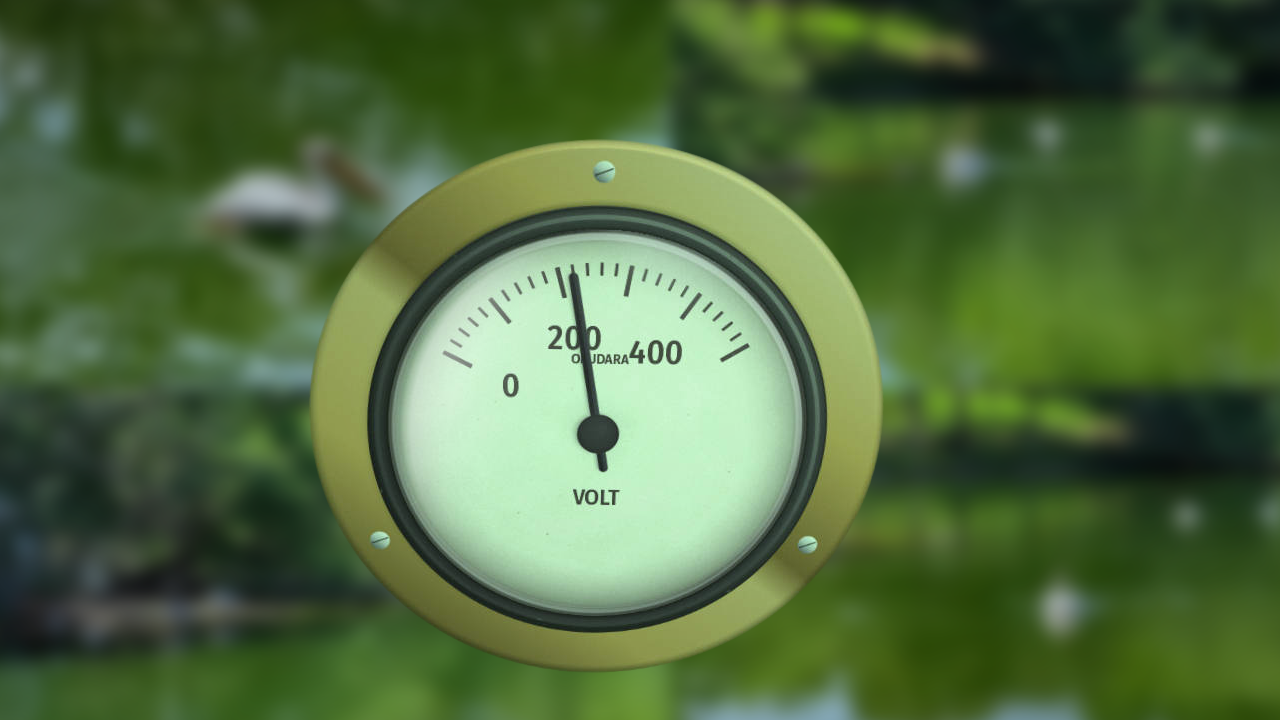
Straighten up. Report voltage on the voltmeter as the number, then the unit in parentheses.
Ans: 220 (V)
